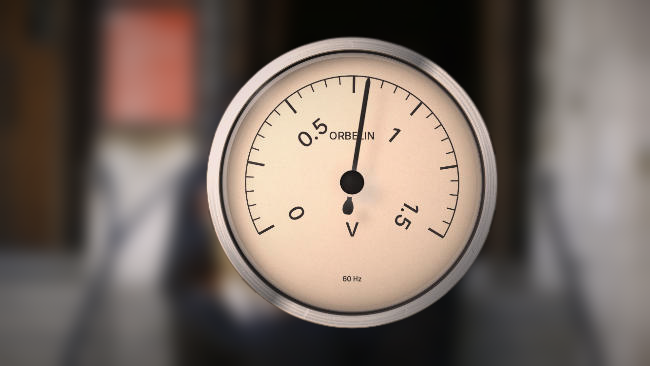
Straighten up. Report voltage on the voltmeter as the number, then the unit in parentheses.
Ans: 0.8 (V)
